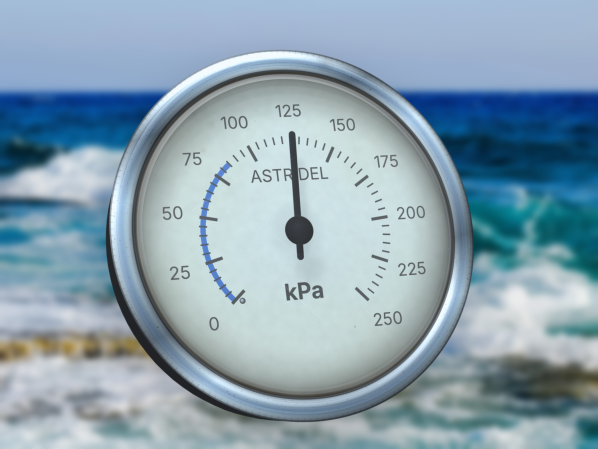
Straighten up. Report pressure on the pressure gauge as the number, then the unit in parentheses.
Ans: 125 (kPa)
